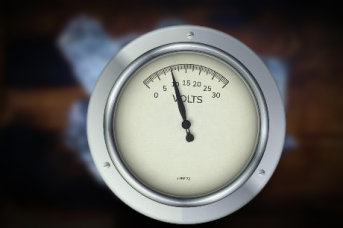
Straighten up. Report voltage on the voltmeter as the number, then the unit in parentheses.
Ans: 10 (V)
